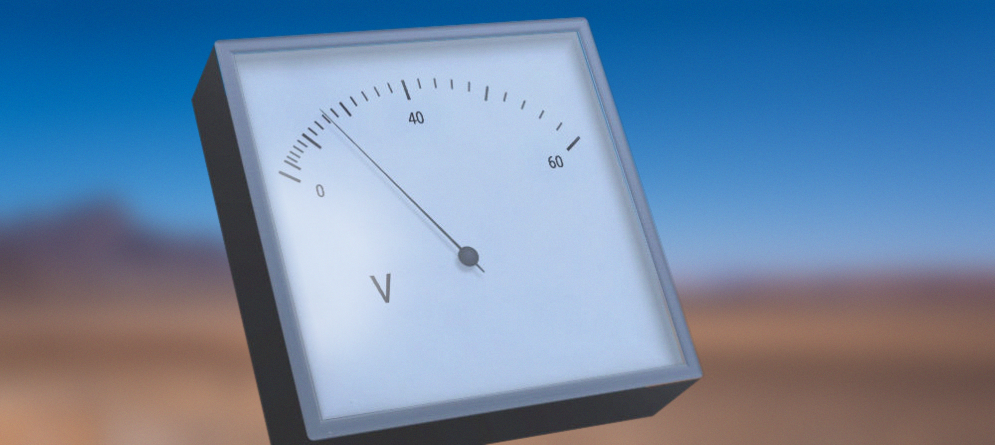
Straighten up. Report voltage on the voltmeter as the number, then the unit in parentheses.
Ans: 26 (V)
